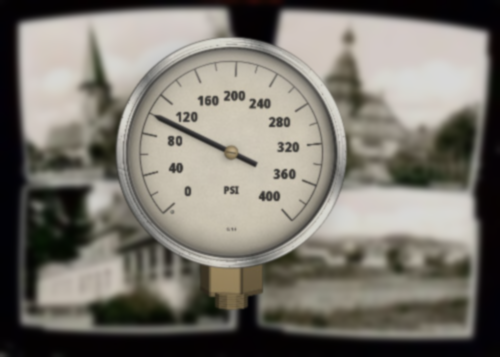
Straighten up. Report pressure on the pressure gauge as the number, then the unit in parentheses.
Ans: 100 (psi)
